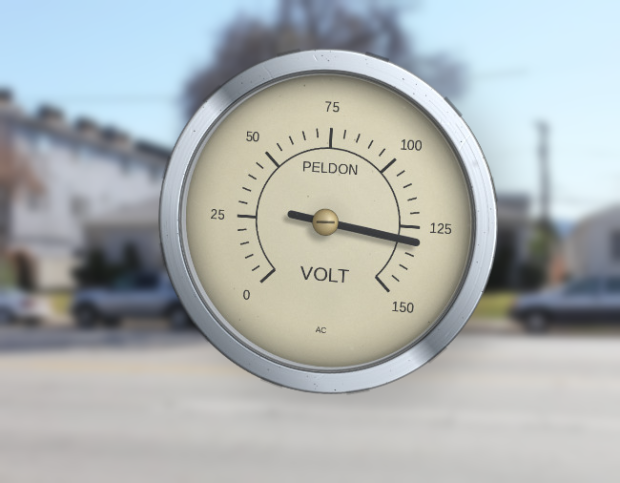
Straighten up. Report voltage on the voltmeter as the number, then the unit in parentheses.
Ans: 130 (V)
